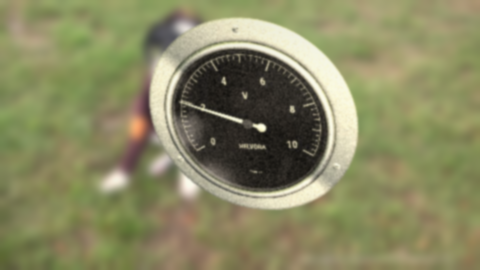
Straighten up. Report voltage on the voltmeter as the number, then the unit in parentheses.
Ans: 2 (V)
